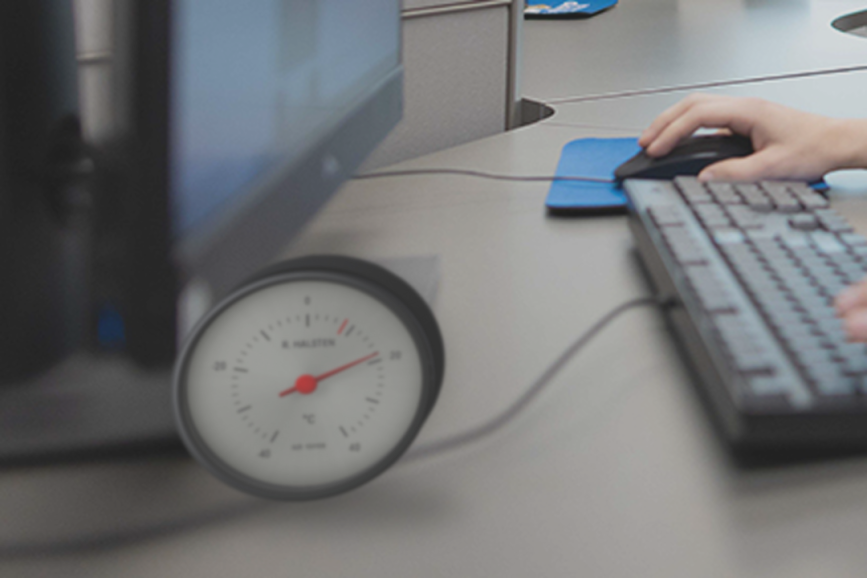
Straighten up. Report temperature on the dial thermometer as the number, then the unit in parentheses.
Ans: 18 (°C)
